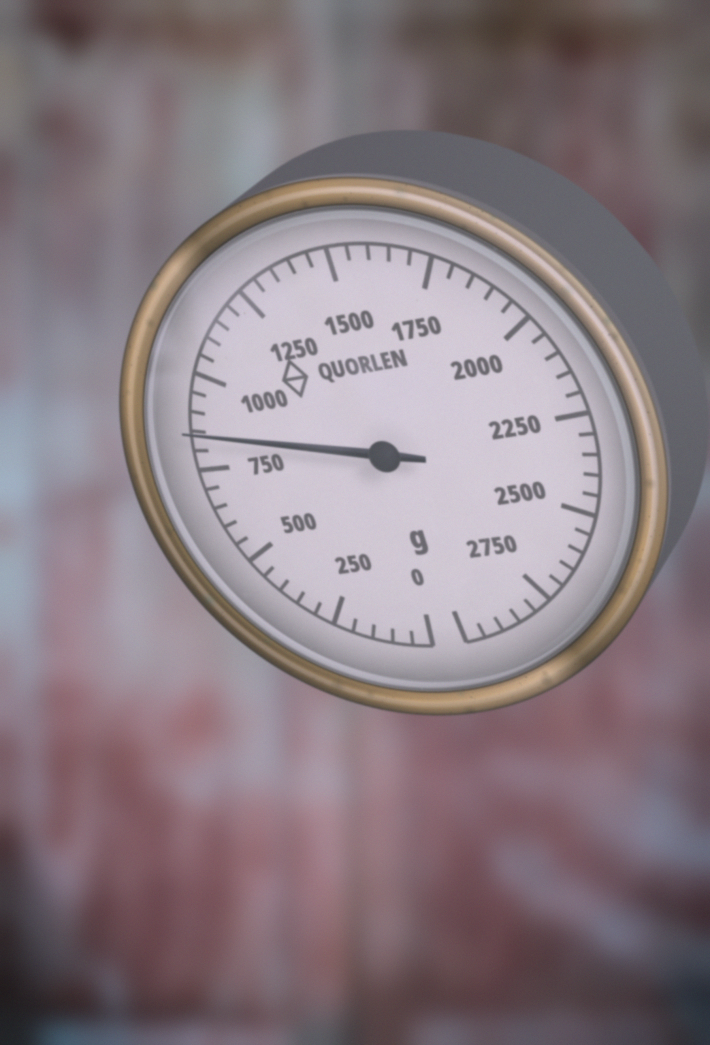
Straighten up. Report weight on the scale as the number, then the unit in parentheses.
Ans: 850 (g)
